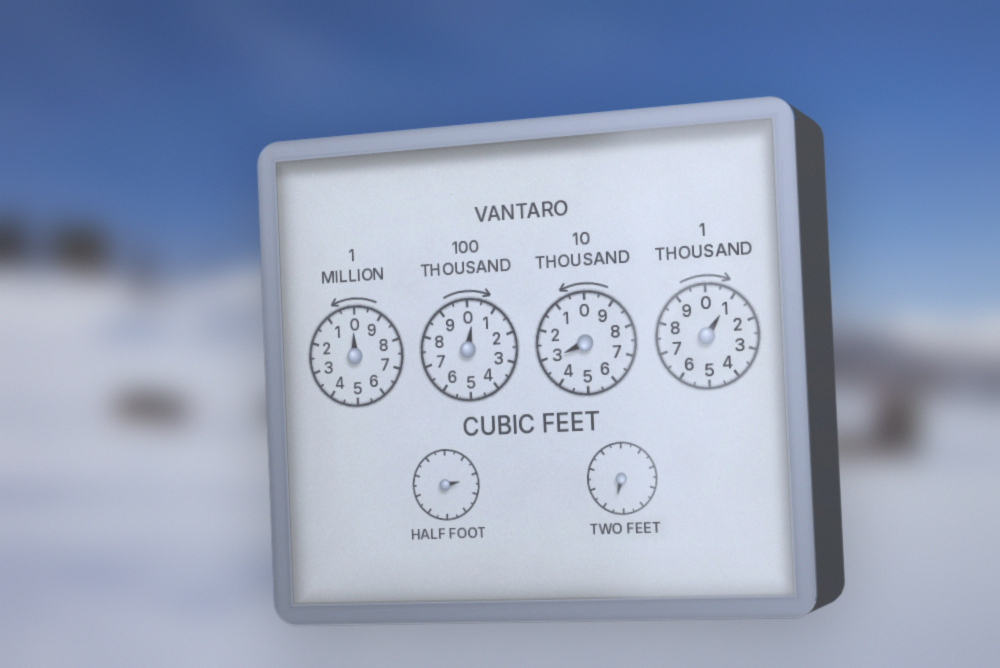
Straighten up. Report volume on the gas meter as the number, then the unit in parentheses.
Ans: 3100 (ft³)
